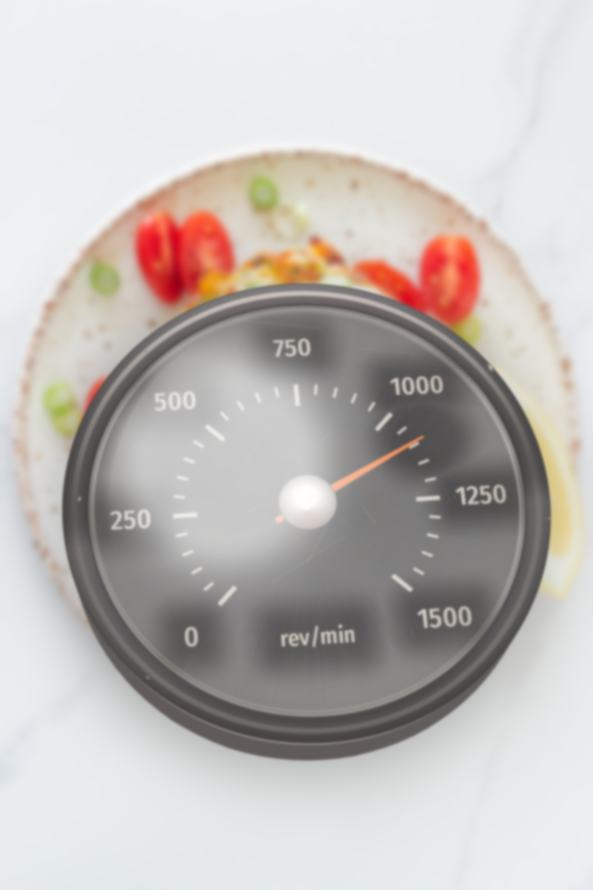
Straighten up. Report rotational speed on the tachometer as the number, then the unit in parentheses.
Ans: 1100 (rpm)
